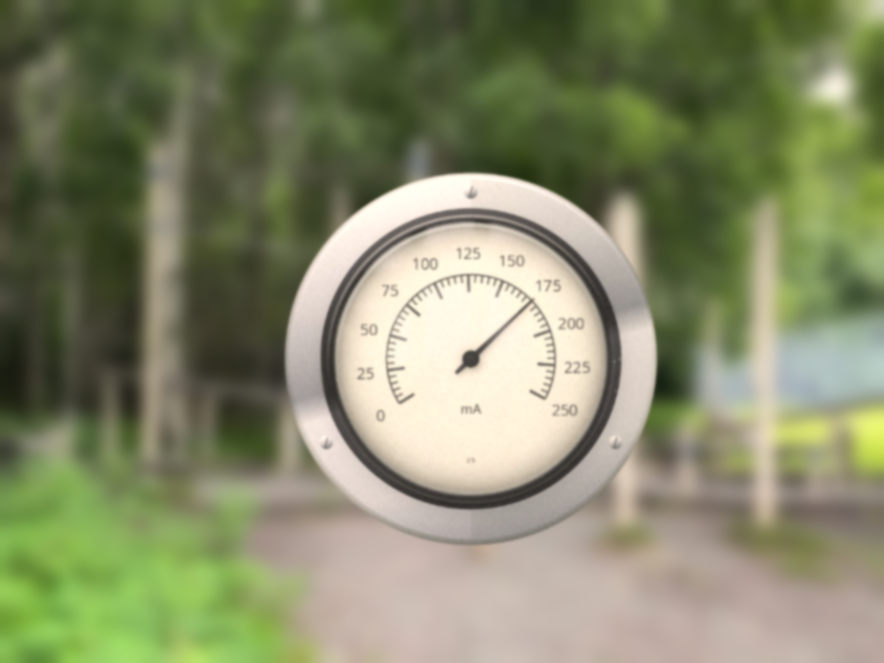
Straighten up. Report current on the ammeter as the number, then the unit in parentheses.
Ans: 175 (mA)
